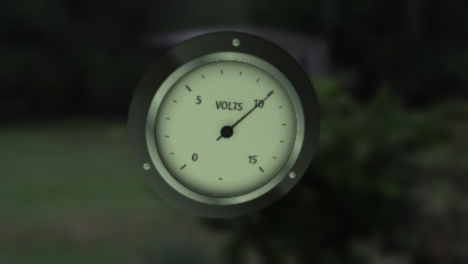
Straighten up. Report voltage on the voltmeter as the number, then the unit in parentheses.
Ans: 10 (V)
